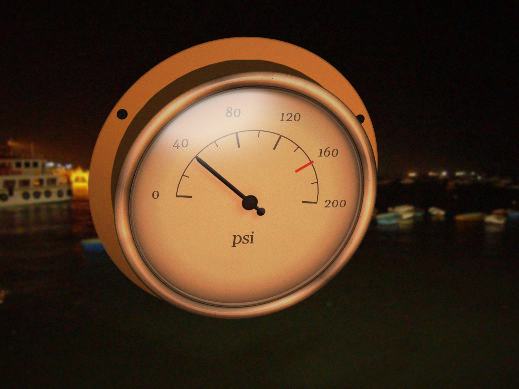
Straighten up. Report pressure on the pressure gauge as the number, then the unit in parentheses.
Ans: 40 (psi)
